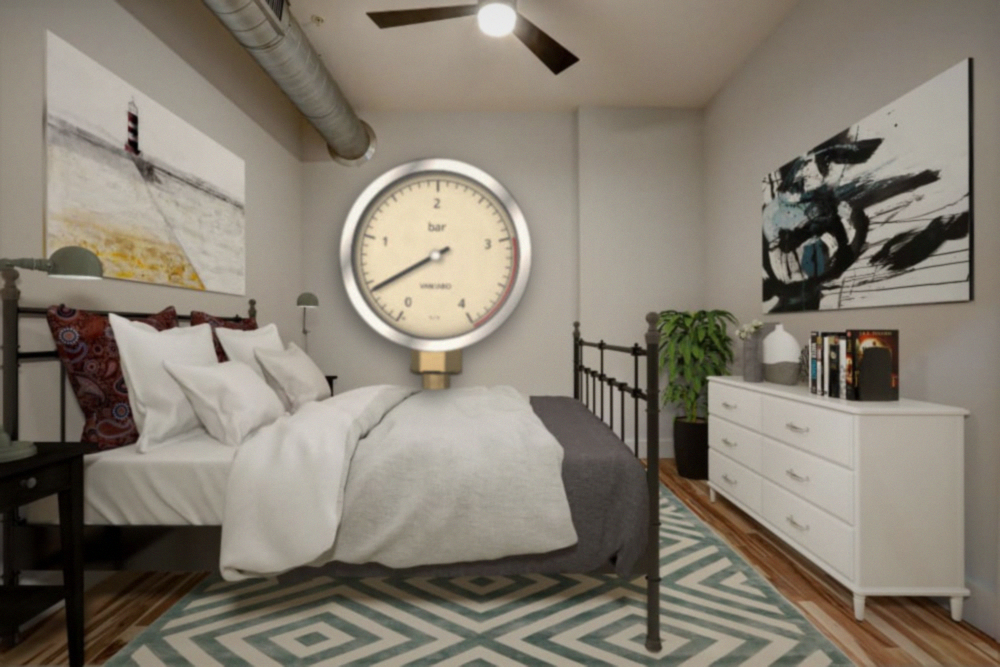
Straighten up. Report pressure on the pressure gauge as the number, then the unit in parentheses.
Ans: 0.4 (bar)
